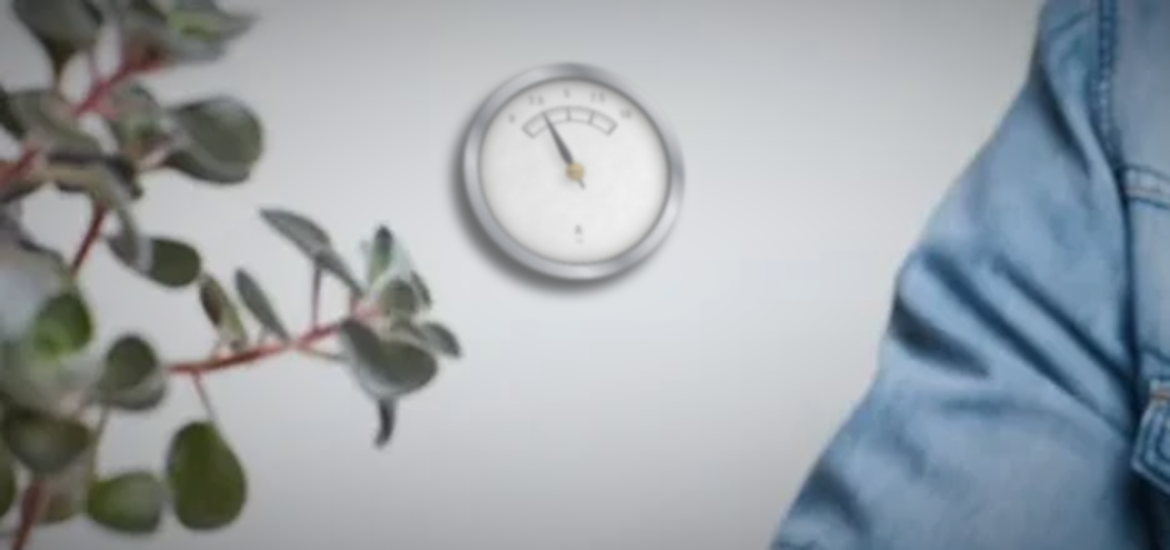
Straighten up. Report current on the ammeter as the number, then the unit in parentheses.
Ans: 2.5 (A)
